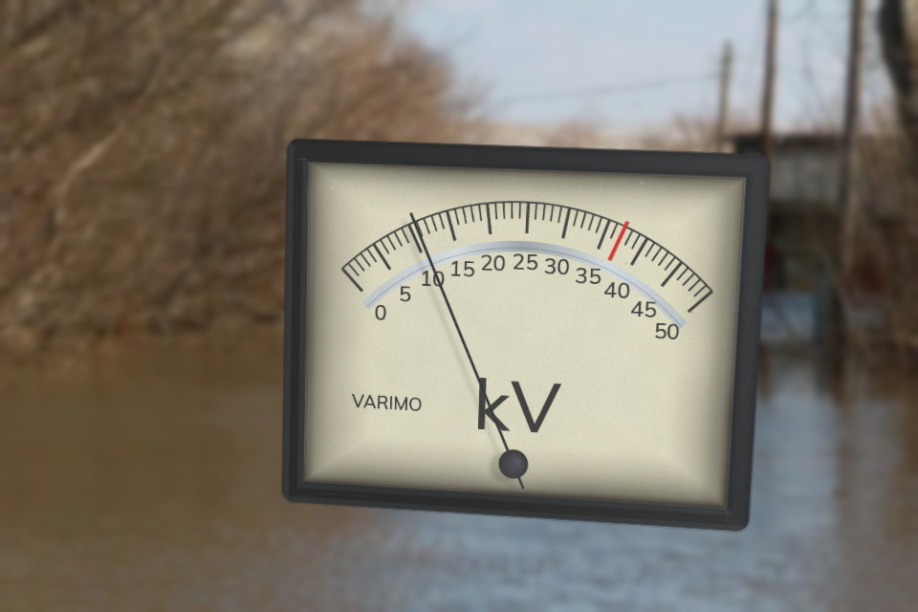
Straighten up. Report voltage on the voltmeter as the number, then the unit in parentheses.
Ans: 11 (kV)
